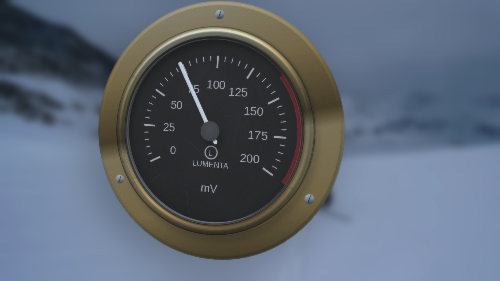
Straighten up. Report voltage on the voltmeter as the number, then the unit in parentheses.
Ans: 75 (mV)
